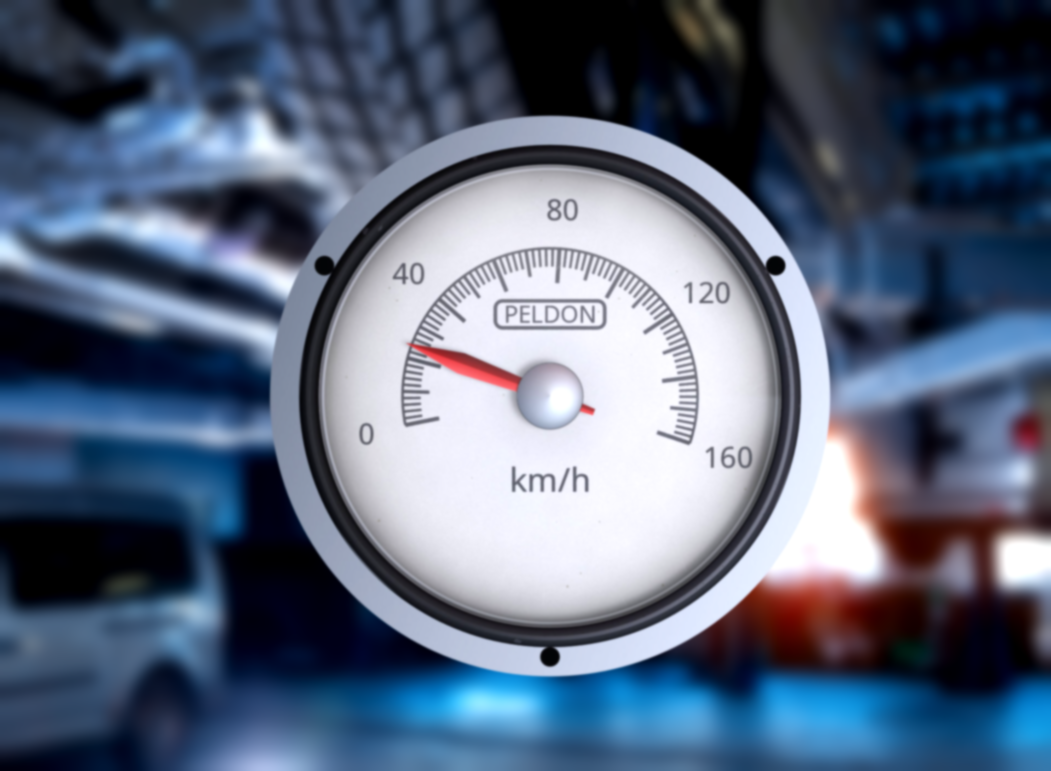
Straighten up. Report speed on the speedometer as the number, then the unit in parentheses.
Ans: 24 (km/h)
